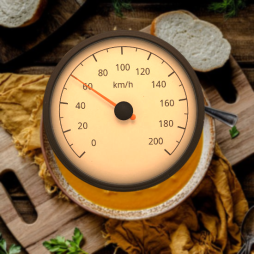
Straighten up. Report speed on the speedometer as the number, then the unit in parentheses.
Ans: 60 (km/h)
